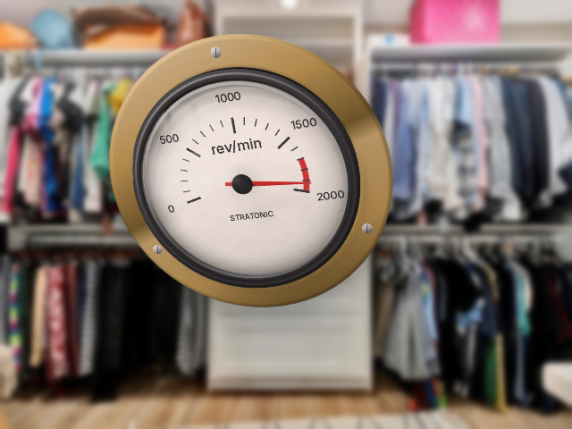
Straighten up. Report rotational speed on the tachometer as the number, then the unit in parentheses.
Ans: 1900 (rpm)
